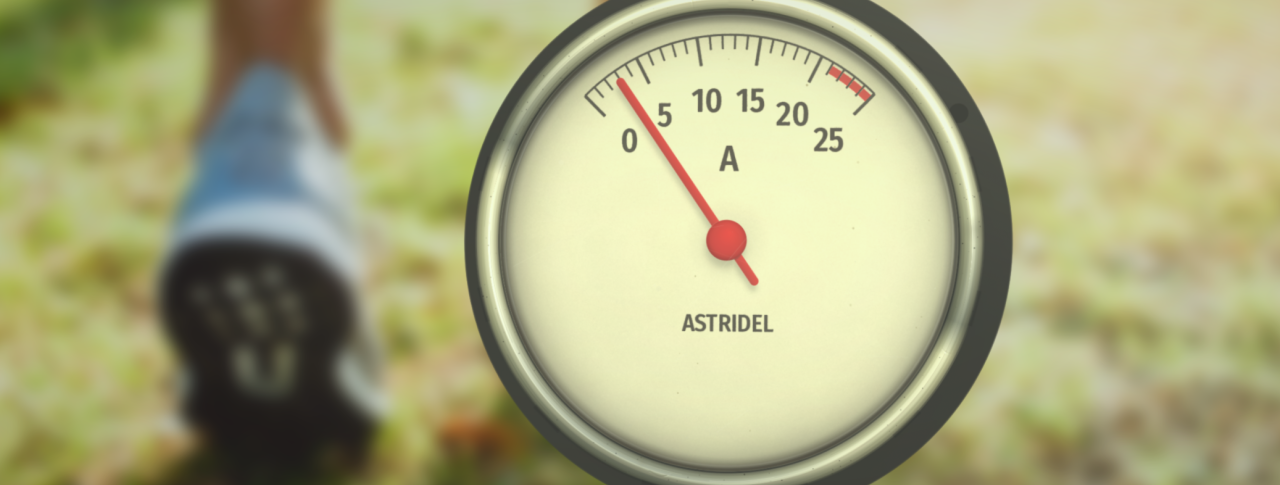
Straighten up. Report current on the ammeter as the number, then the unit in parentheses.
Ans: 3 (A)
